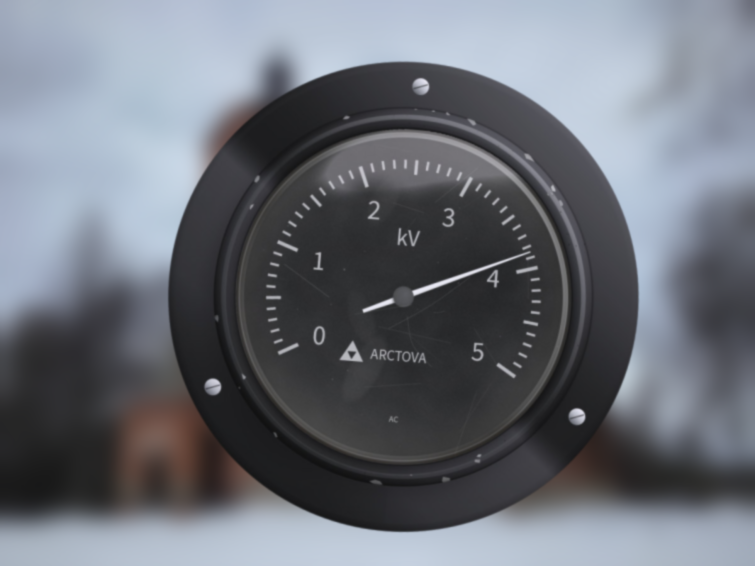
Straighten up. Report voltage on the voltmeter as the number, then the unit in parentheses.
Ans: 3.85 (kV)
